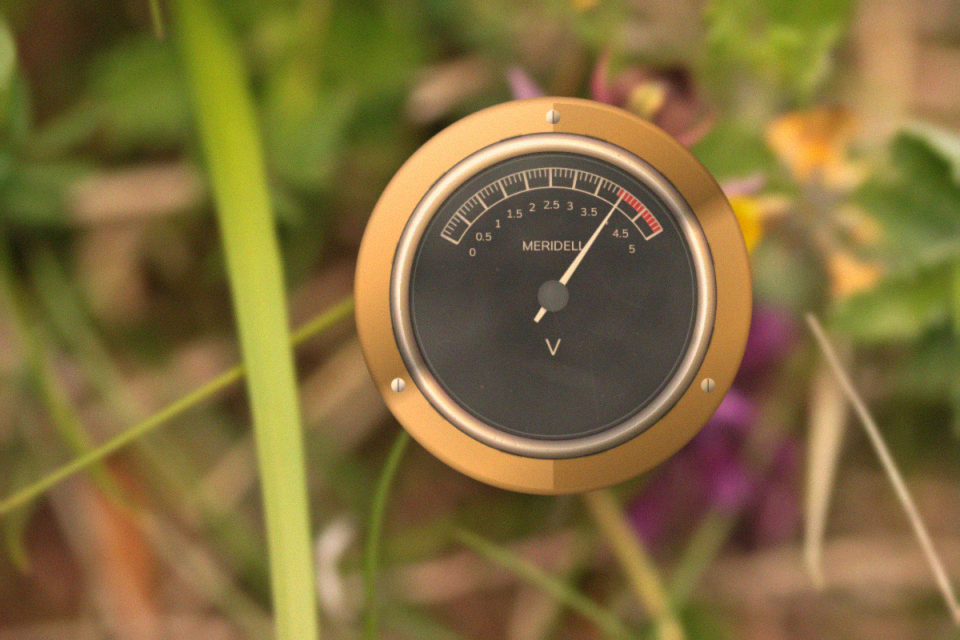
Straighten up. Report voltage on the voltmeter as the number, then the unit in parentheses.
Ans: 4 (V)
